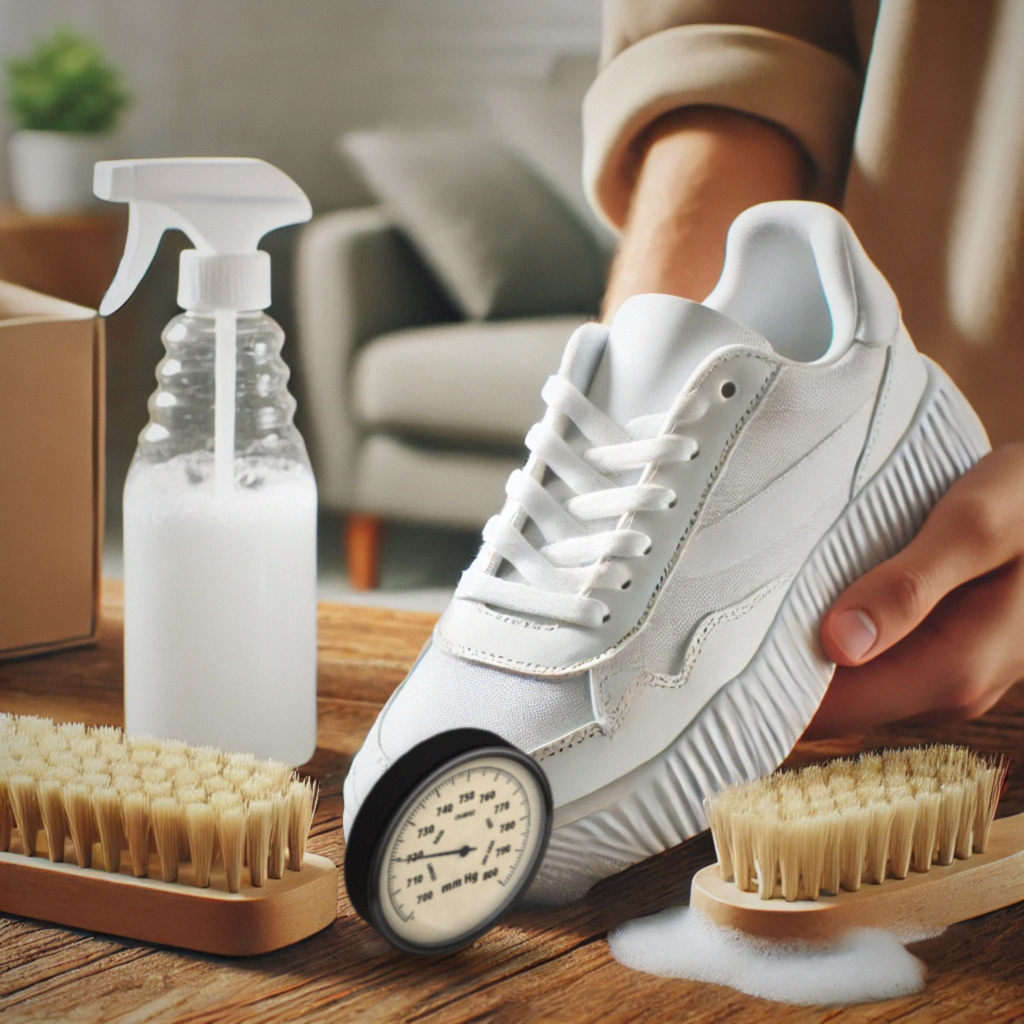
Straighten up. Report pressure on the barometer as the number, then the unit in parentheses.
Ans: 720 (mmHg)
